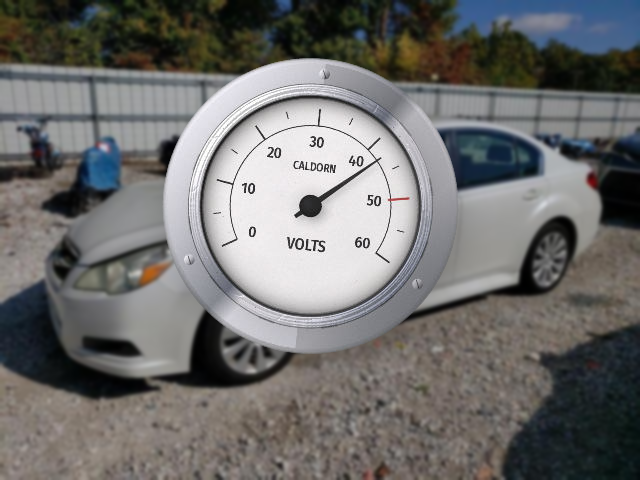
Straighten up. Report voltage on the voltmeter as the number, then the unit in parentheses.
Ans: 42.5 (V)
